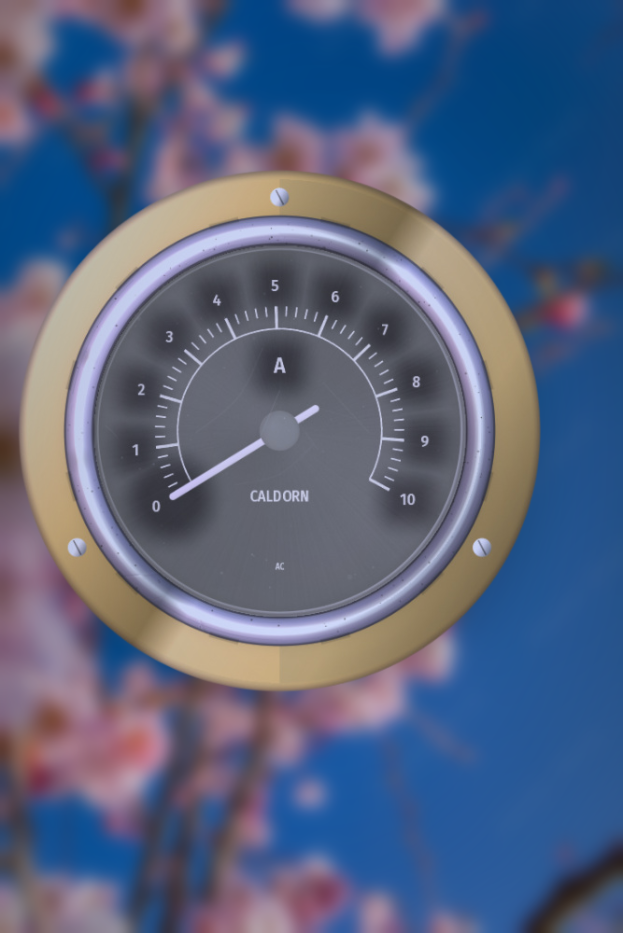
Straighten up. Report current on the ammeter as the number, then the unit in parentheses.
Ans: 0 (A)
